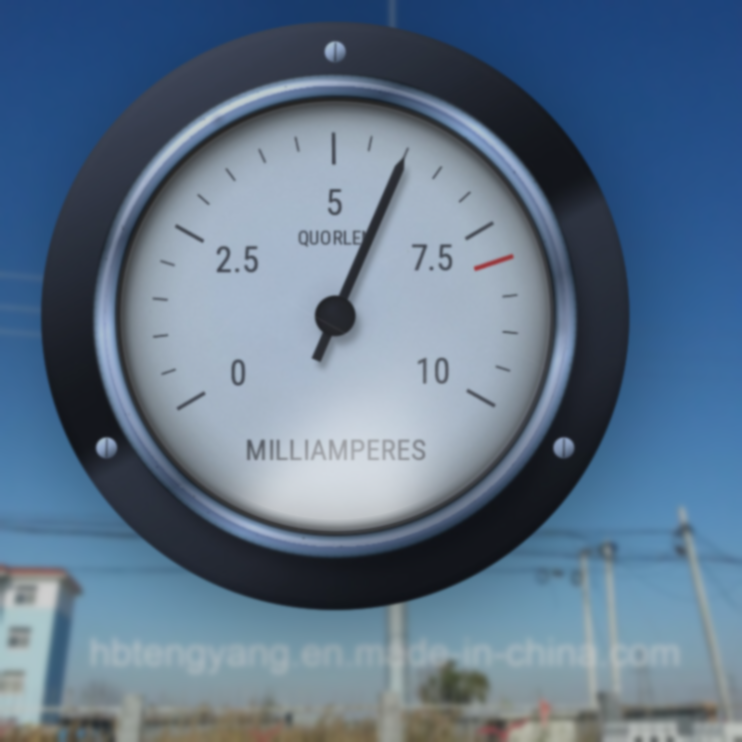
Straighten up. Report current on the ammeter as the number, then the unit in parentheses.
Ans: 6 (mA)
